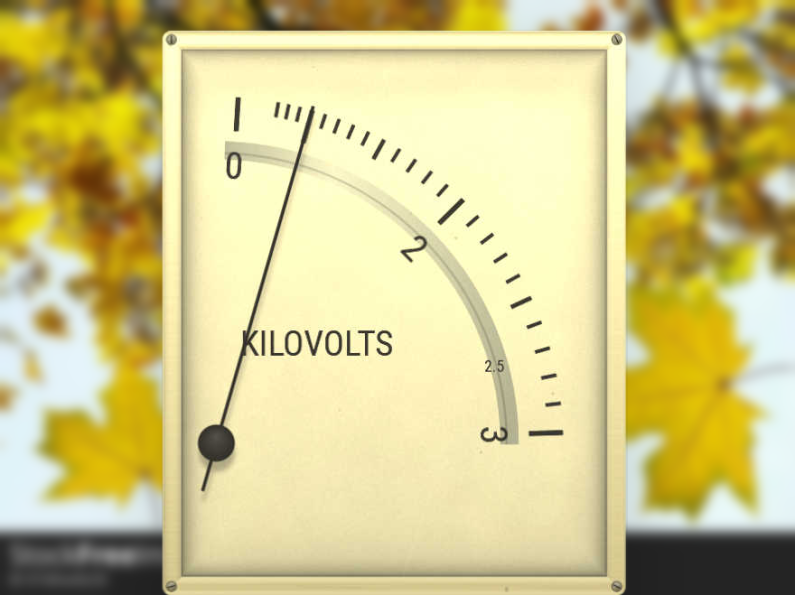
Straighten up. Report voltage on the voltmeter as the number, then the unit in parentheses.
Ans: 1 (kV)
